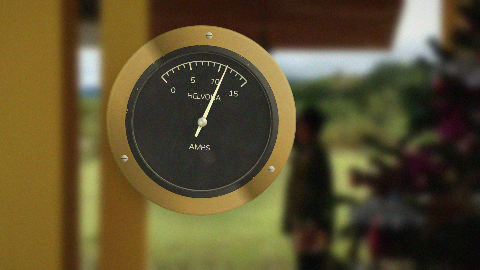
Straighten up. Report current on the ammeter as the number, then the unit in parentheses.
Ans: 11 (A)
